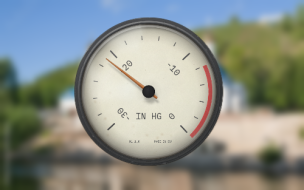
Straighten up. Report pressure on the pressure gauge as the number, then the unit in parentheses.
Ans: -21 (inHg)
